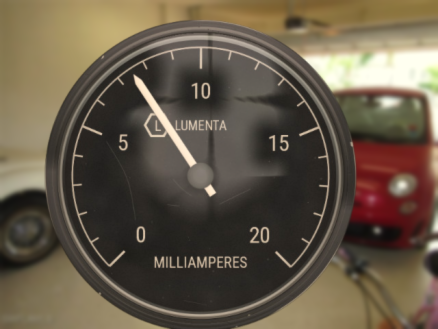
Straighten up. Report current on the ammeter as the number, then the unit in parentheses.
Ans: 7.5 (mA)
